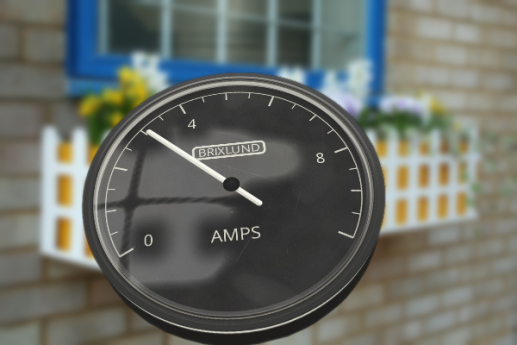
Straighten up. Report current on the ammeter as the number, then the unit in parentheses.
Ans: 3 (A)
